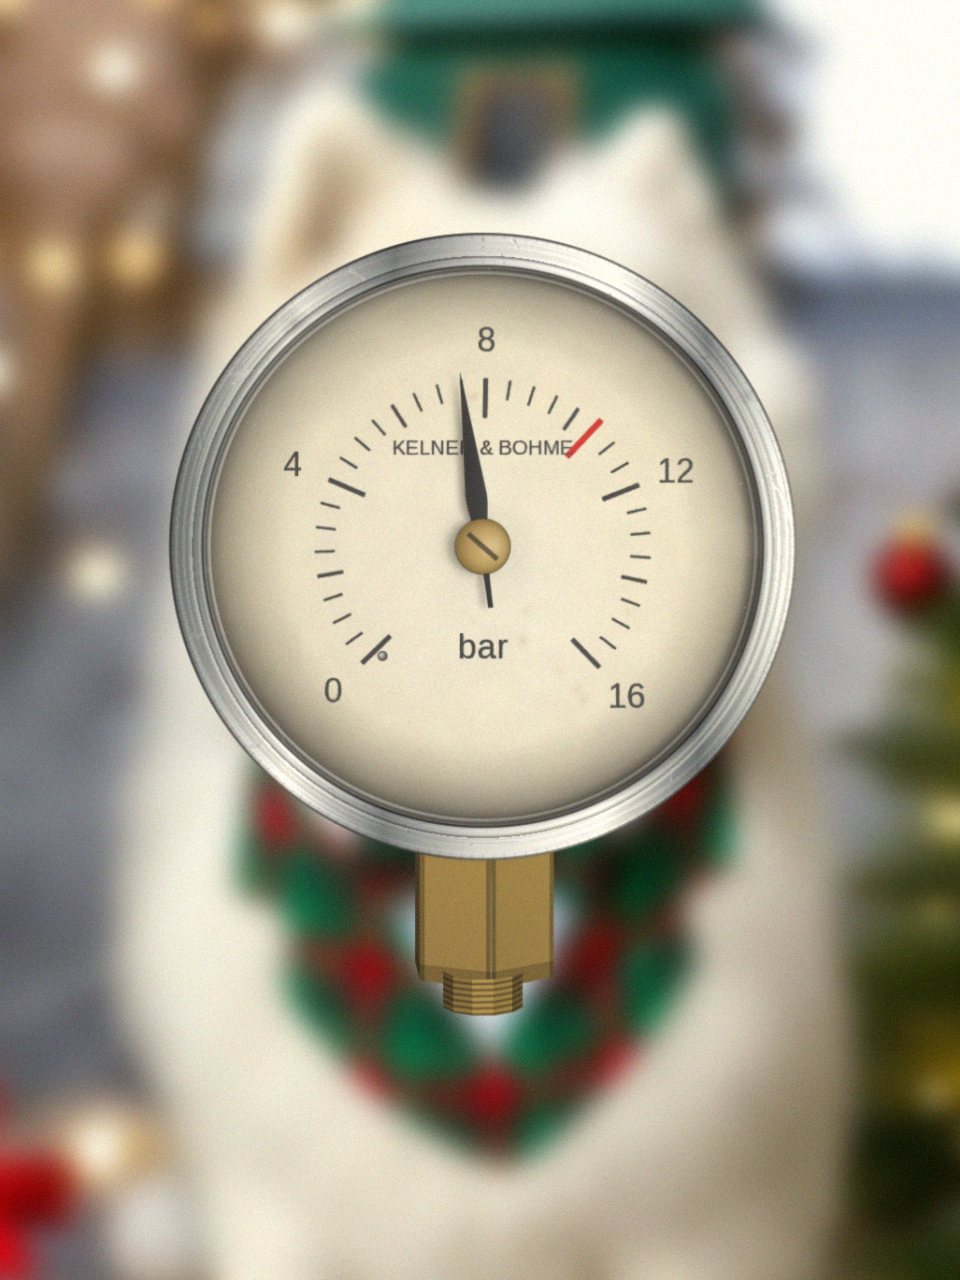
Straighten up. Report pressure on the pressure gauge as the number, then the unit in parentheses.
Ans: 7.5 (bar)
